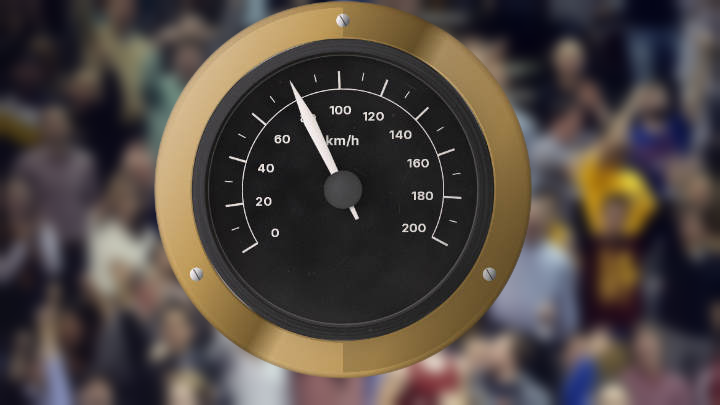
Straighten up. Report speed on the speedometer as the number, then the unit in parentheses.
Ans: 80 (km/h)
